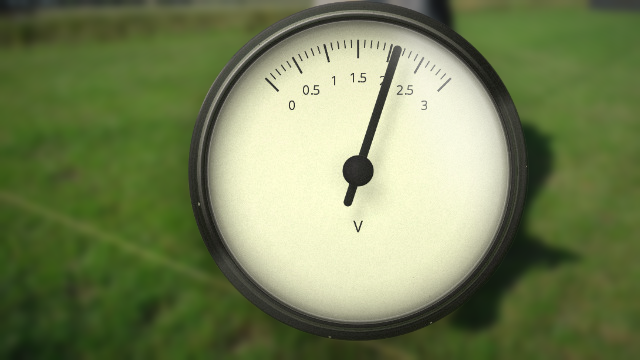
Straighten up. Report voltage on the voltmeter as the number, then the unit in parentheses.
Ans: 2.1 (V)
